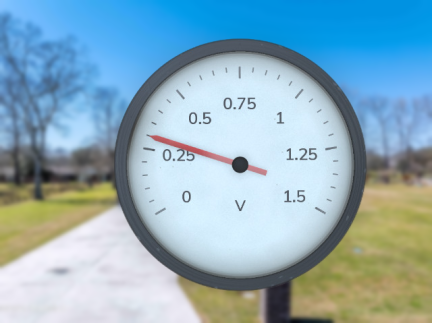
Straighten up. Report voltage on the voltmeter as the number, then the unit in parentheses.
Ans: 0.3 (V)
